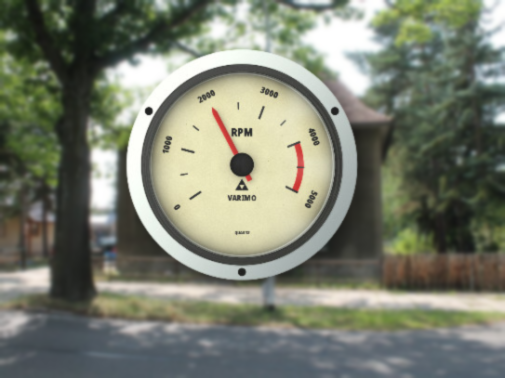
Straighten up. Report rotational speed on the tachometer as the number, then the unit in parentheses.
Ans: 2000 (rpm)
